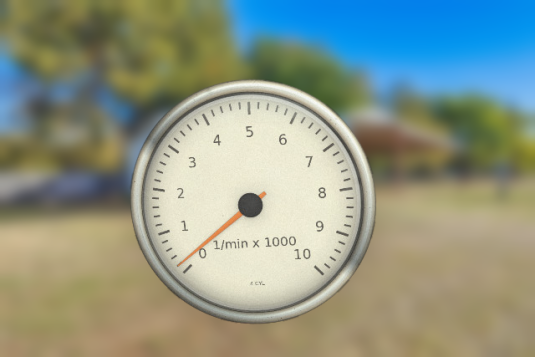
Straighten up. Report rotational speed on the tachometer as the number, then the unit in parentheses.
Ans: 200 (rpm)
